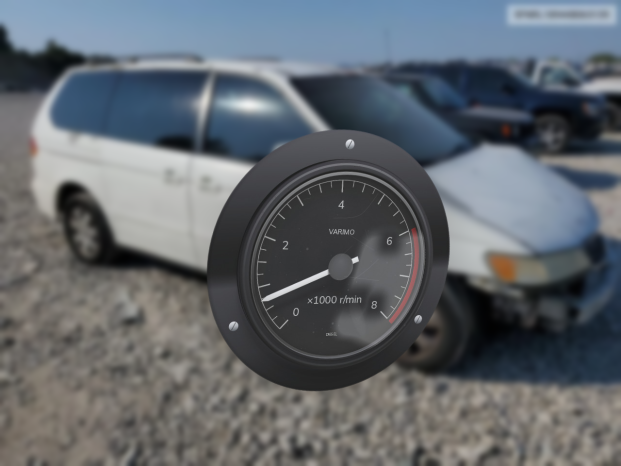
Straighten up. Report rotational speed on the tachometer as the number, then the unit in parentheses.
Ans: 750 (rpm)
